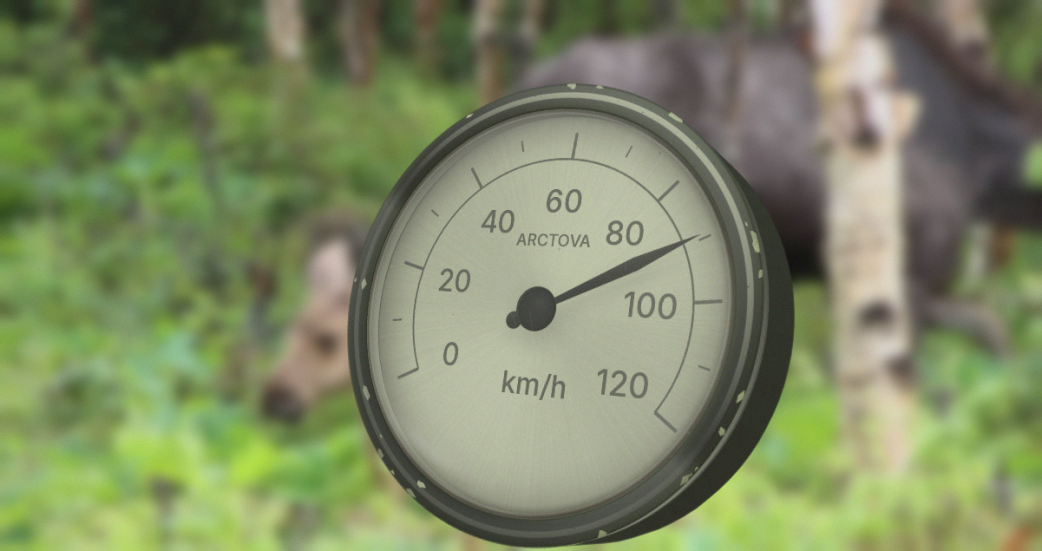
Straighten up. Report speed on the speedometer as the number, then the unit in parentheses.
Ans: 90 (km/h)
